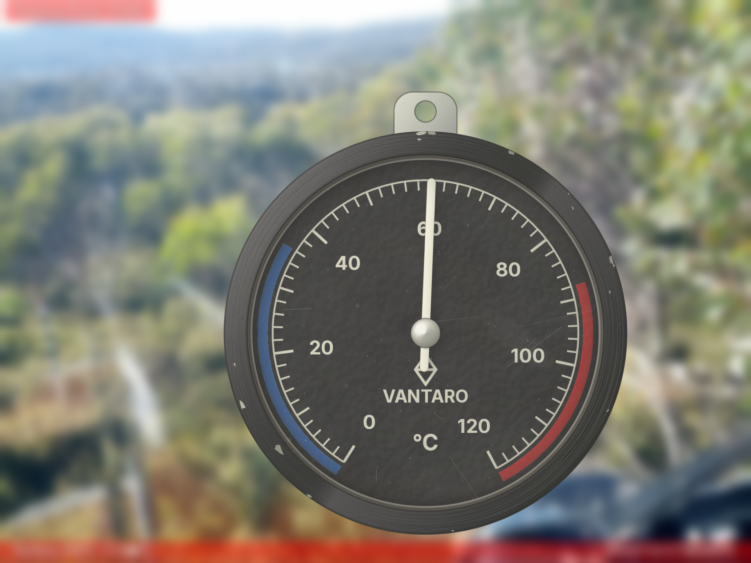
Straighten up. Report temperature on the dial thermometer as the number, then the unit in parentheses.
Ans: 60 (°C)
